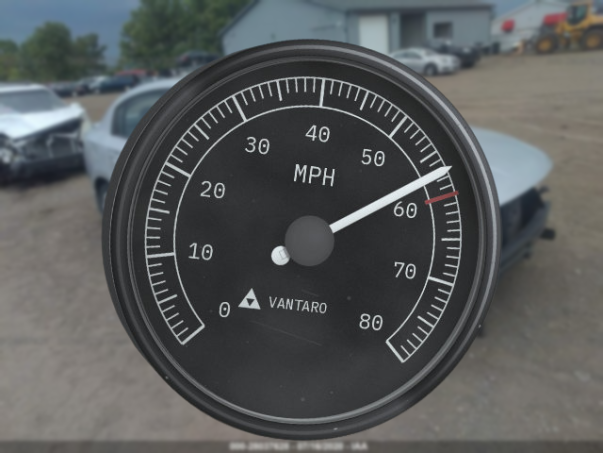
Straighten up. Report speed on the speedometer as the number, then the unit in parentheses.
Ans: 57 (mph)
